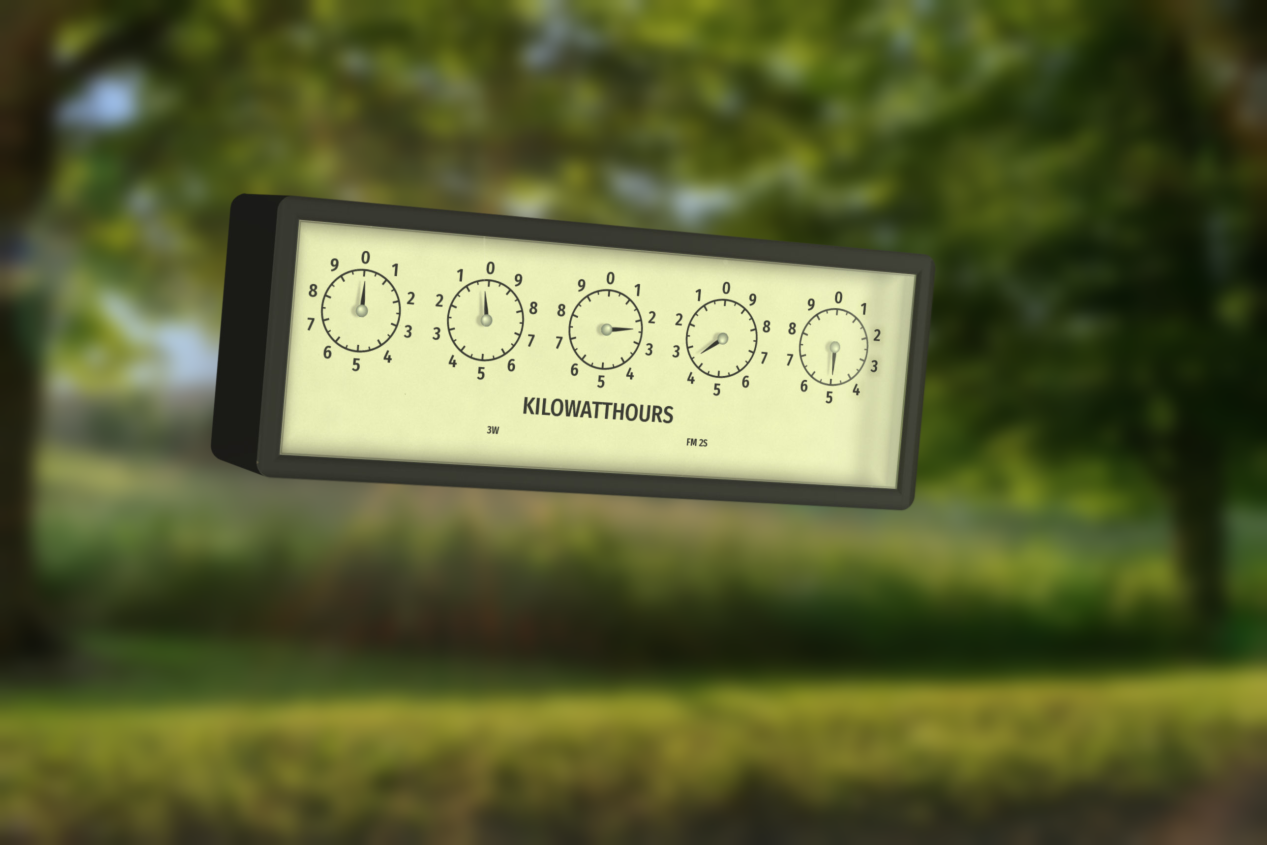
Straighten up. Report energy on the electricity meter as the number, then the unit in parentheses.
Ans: 235 (kWh)
